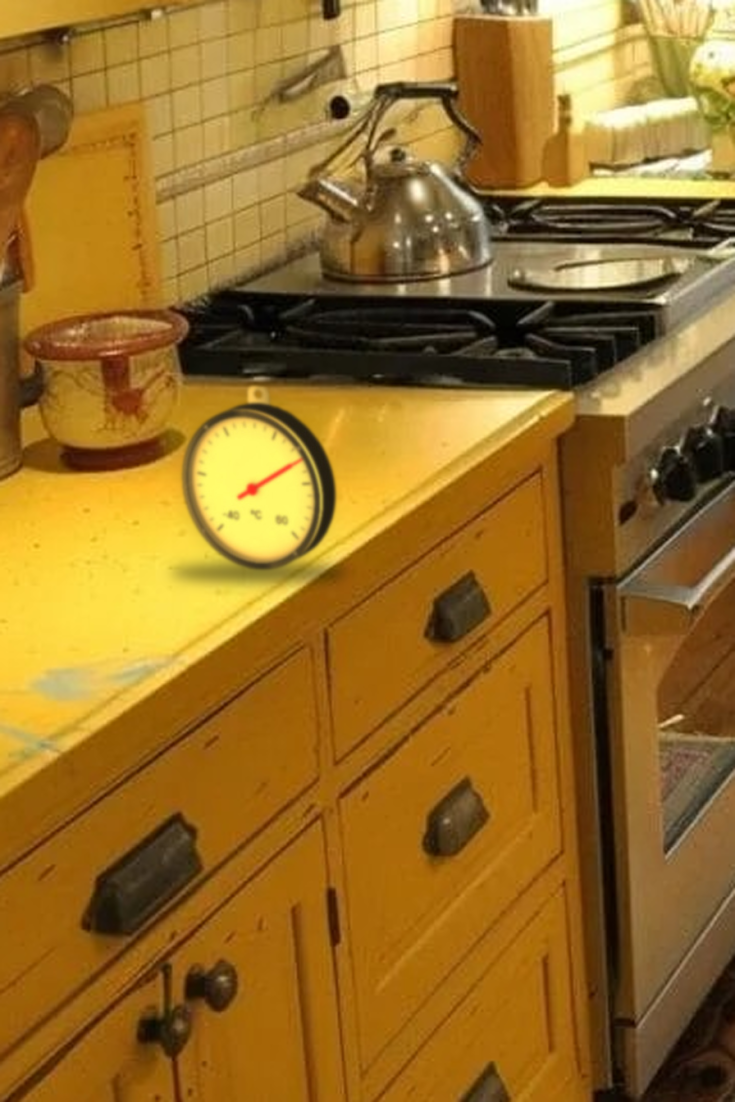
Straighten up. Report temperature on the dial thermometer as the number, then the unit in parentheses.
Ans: 32 (°C)
